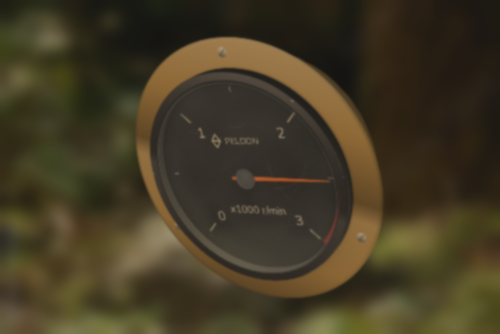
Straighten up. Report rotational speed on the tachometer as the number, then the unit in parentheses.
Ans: 2500 (rpm)
